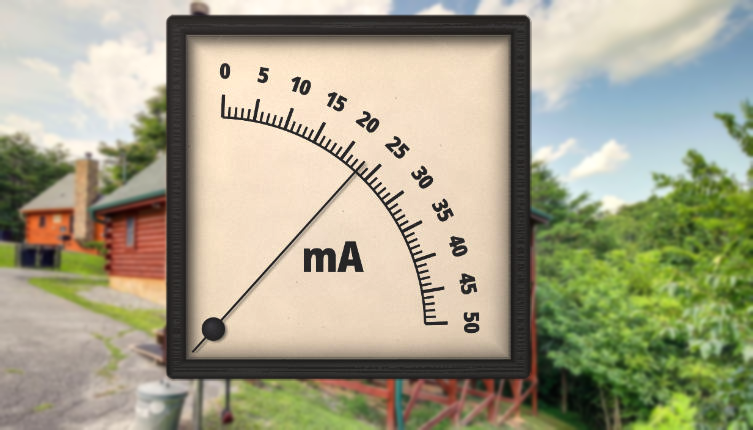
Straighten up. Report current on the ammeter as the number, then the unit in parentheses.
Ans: 23 (mA)
